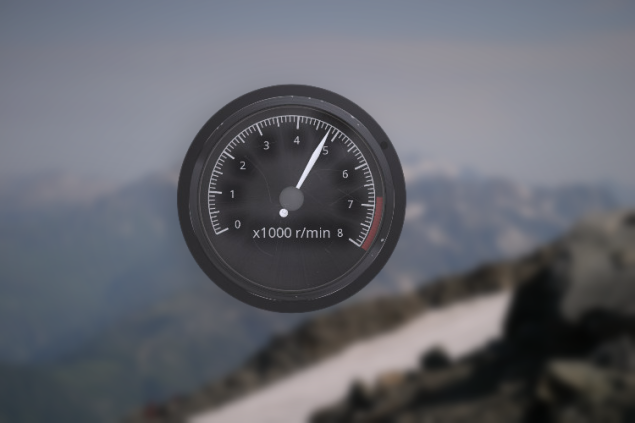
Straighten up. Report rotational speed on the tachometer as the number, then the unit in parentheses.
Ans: 4800 (rpm)
